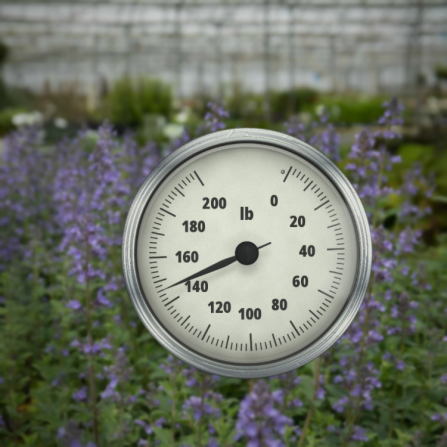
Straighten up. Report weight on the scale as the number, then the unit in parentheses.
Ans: 146 (lb)
